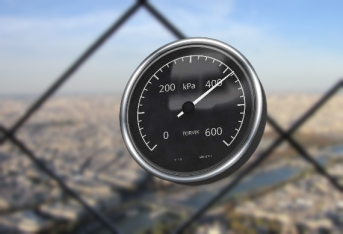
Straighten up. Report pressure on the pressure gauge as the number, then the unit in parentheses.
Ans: 420 (kPa)
